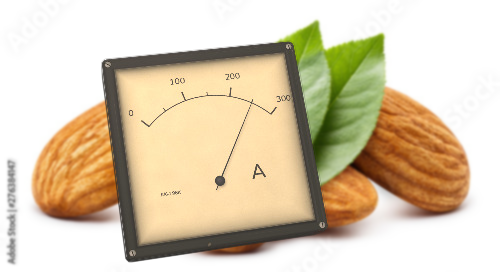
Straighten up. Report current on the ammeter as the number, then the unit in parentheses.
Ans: 250 (A)
